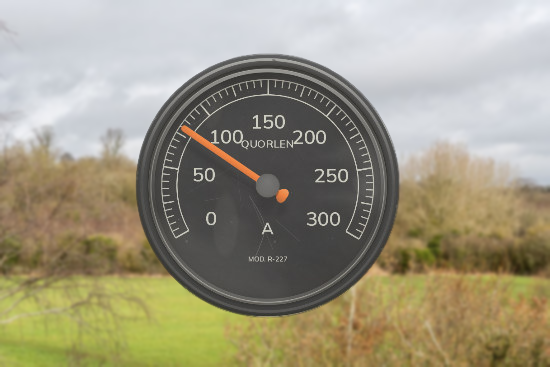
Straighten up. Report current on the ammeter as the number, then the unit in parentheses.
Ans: 80 (A)
